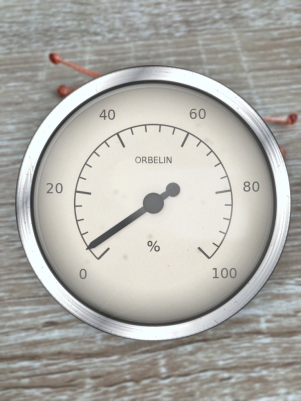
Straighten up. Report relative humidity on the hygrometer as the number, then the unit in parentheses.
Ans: 4 (%)
